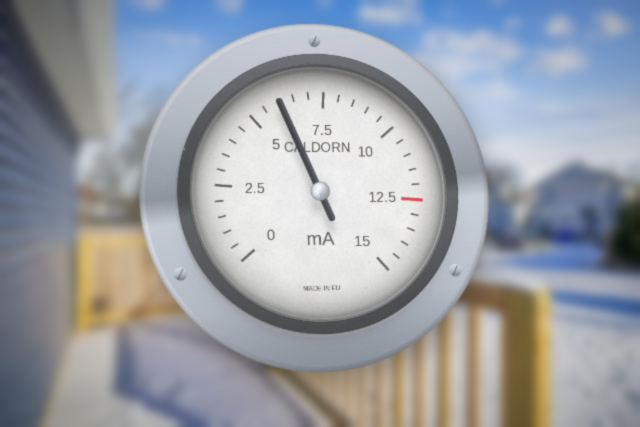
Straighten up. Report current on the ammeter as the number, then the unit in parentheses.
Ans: 6 (mA)
